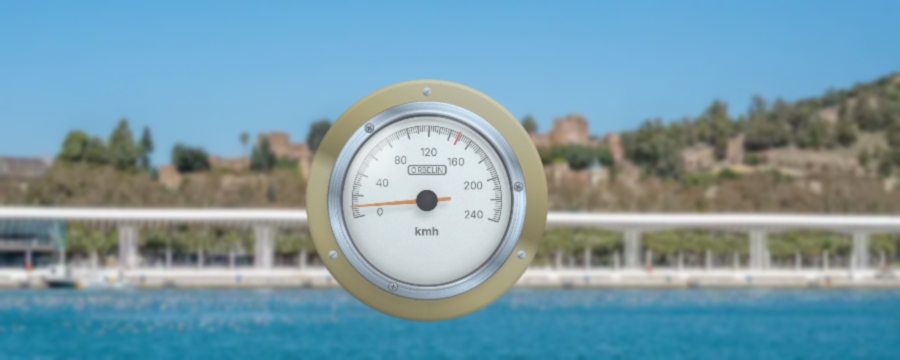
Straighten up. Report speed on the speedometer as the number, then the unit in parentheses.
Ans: 10 (km/h)
